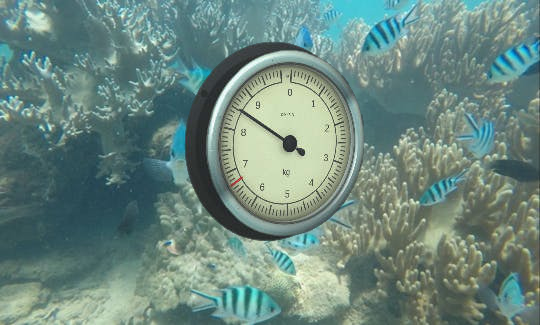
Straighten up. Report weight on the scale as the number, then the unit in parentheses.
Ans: 8.5 (kg)
